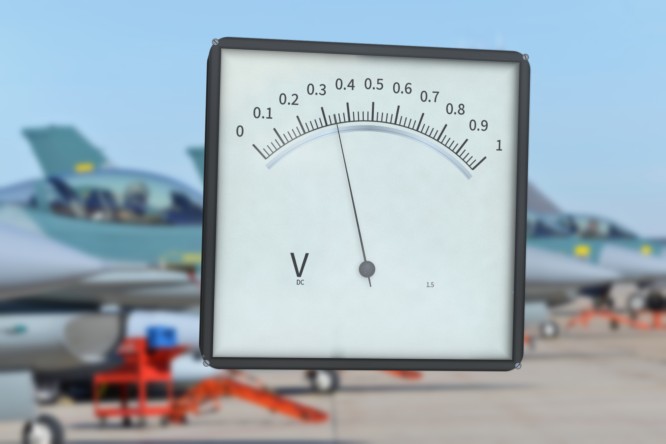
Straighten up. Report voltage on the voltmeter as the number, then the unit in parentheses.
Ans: 0.34 (V)
